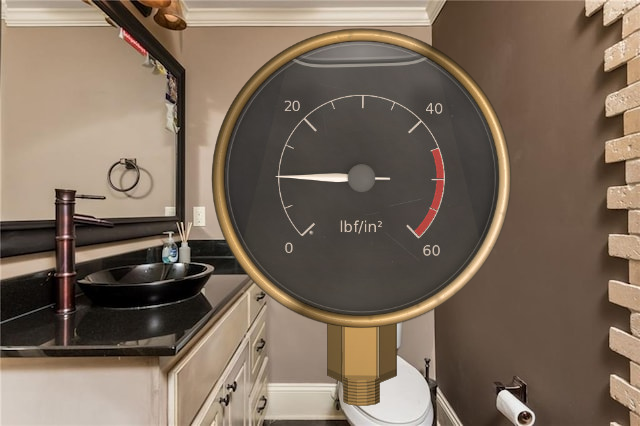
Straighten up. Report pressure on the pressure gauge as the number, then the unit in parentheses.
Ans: 10 (psi)
